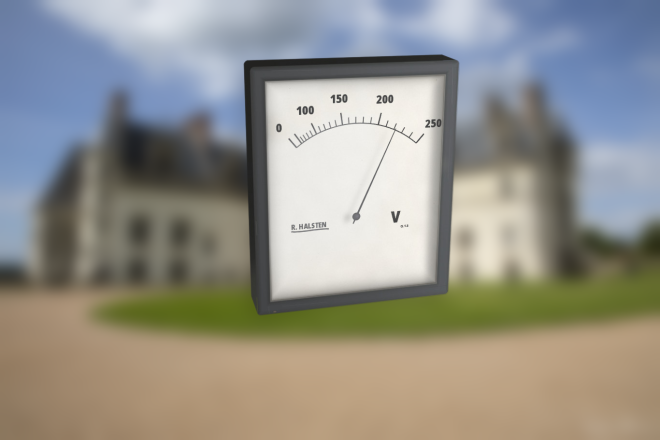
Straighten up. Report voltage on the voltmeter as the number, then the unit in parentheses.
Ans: 220 (V)
